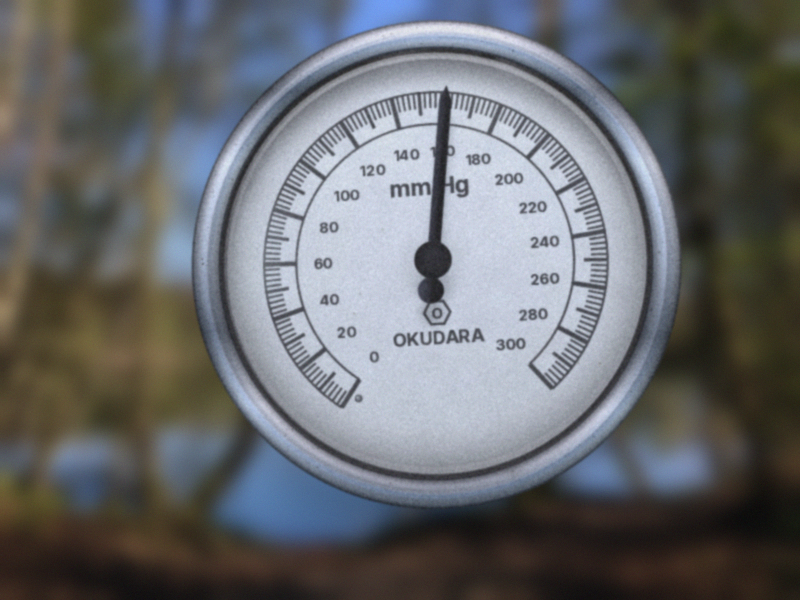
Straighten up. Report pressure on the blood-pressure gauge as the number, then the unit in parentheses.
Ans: 160 (mmHg)
